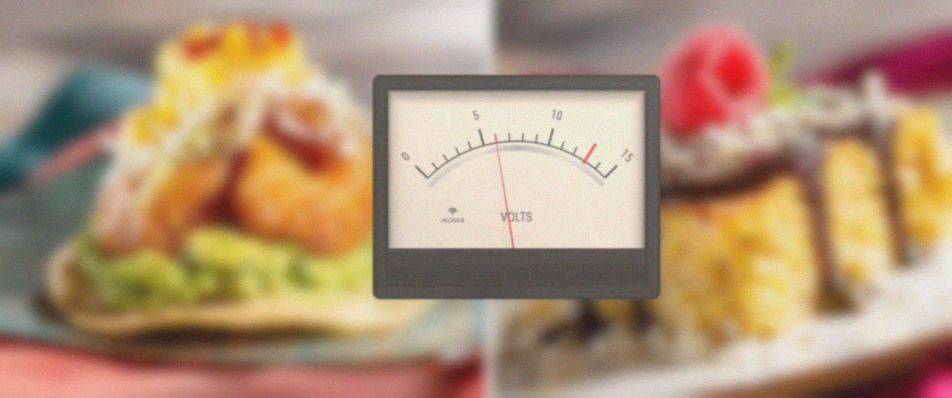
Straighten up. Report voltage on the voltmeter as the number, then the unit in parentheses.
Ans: 6 (V)
